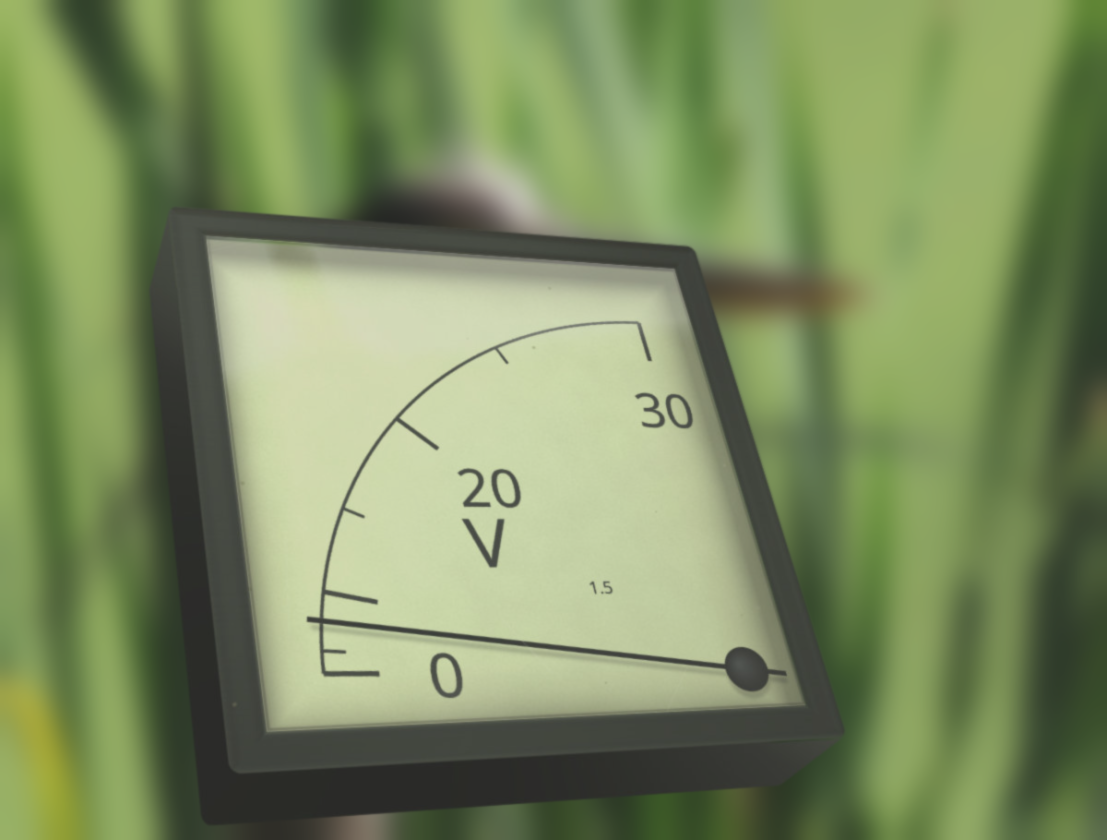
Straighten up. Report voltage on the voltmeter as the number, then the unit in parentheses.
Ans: 7.5 (V)
